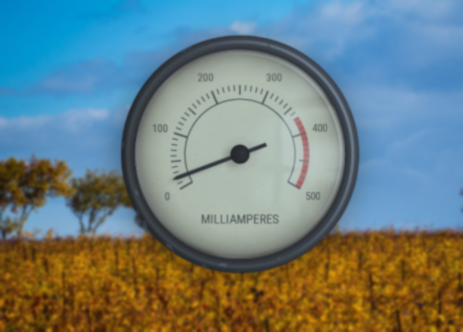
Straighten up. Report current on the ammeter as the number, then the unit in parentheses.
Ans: 20 (mA)
